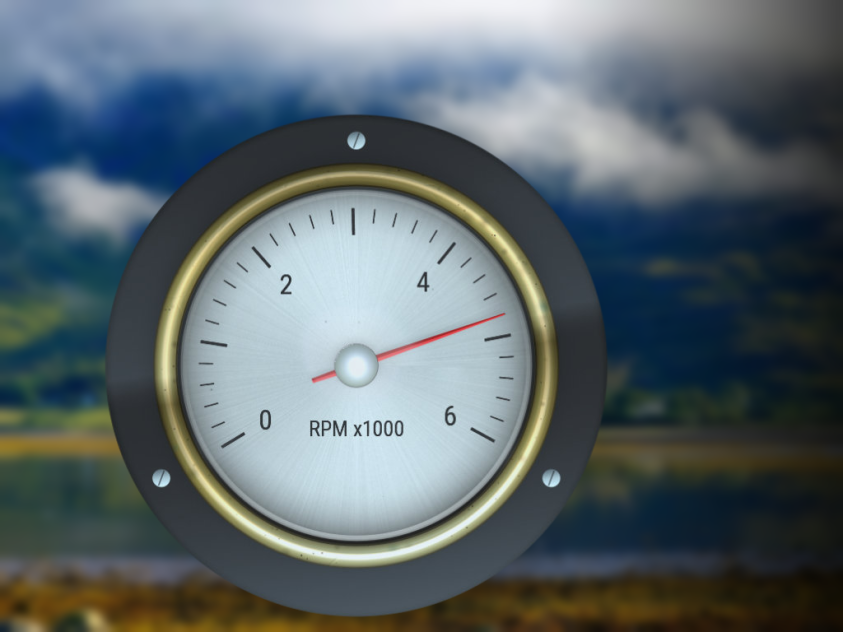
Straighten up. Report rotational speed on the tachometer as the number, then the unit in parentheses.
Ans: 4800 (rpm)
